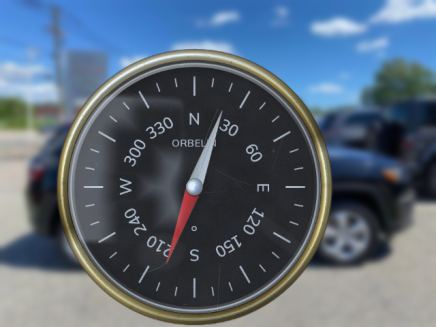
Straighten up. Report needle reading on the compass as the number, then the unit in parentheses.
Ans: 200 (°)
